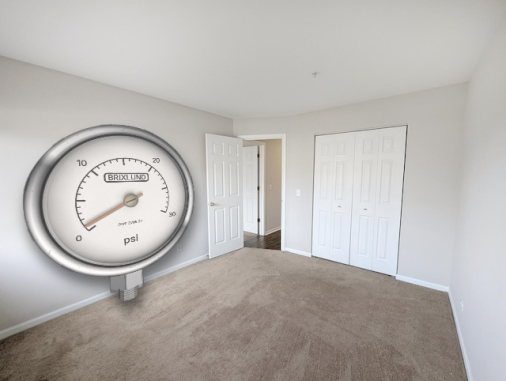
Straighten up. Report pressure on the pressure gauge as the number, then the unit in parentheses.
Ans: 1 (psi)
